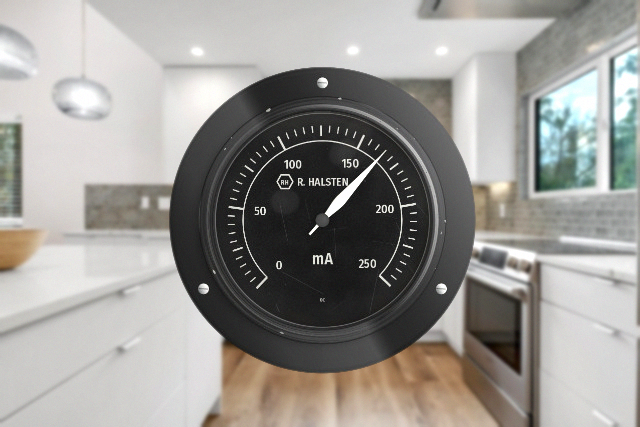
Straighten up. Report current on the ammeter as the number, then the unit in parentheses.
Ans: 165 (mA)
